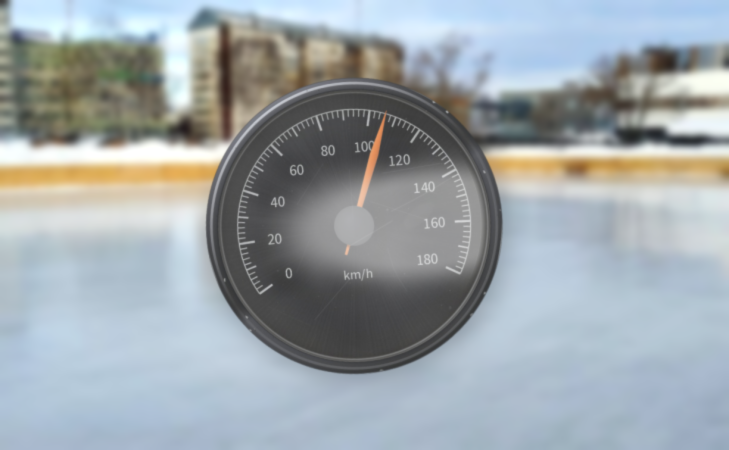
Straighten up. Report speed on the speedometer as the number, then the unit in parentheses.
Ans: 106 (km/h)
